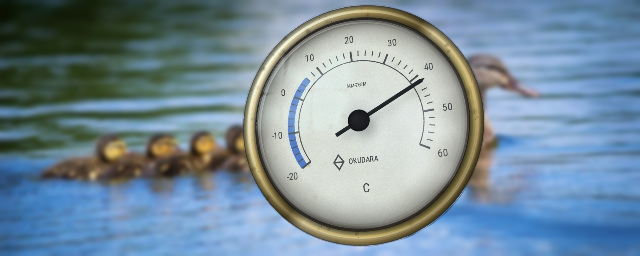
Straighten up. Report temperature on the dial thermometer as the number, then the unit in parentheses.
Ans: 42 (°C)
